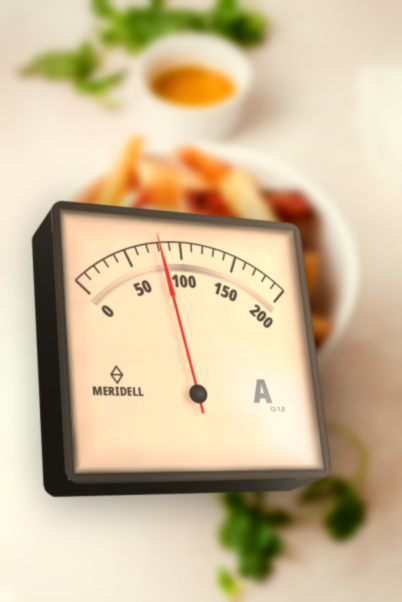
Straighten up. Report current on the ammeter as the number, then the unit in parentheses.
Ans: 80 (A)
